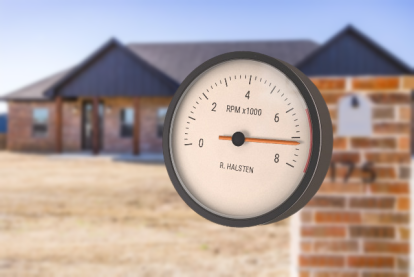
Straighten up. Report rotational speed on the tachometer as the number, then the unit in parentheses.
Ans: 7200 (rpm)
